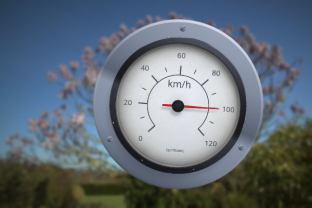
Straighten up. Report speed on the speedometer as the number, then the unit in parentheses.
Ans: 100 (km/h)
